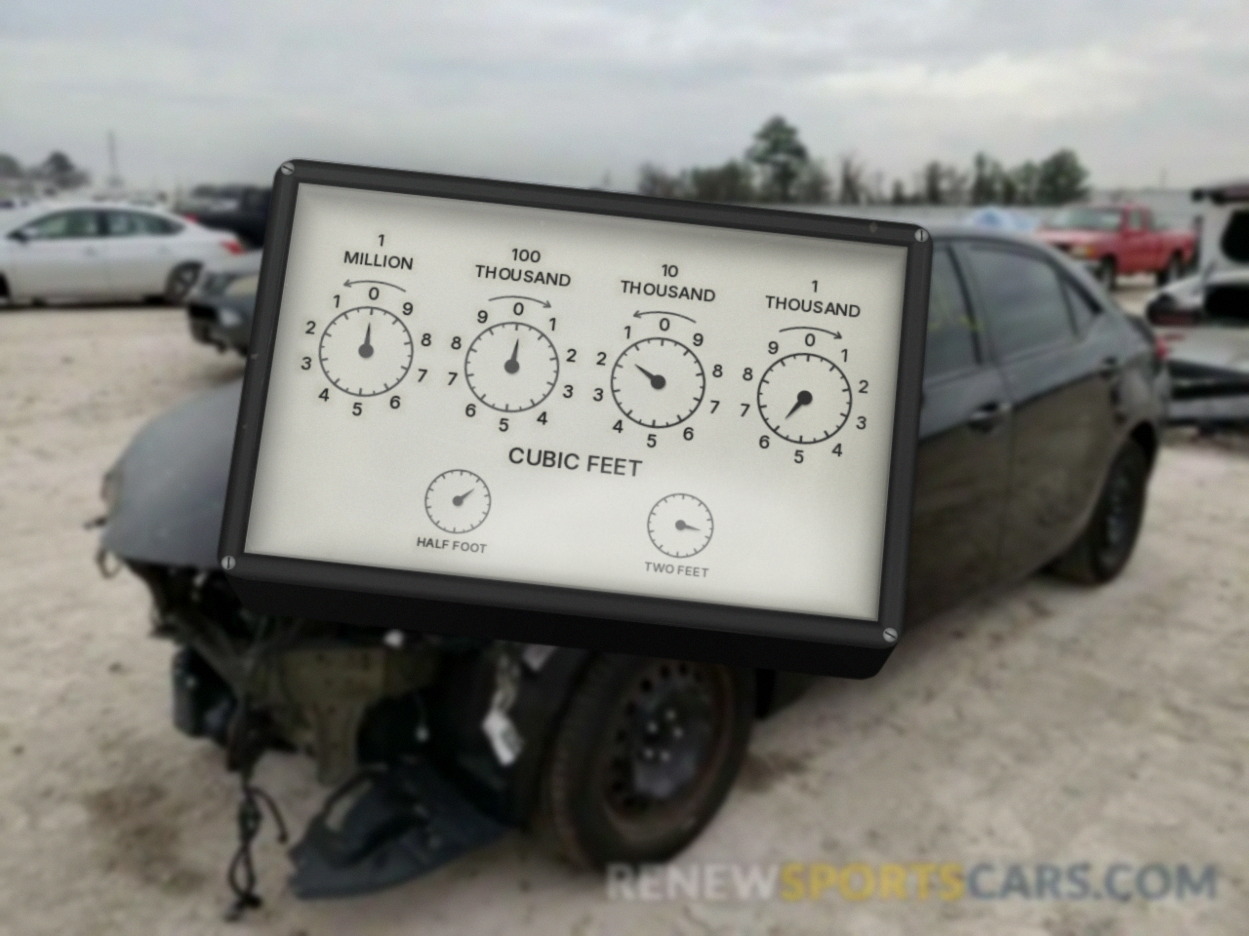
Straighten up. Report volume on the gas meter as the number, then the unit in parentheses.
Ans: 1600 (ft³)
